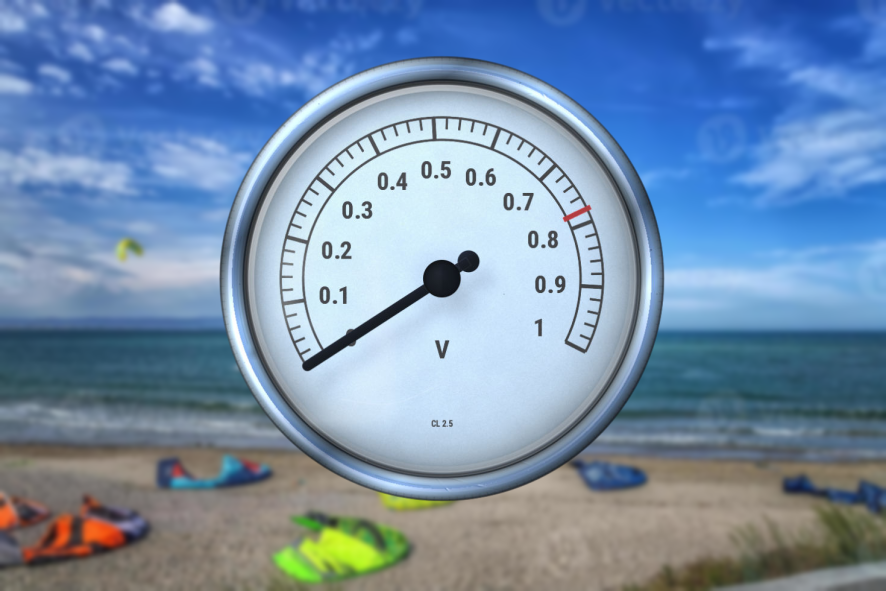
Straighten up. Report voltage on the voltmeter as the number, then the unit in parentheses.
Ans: 0 (V)
